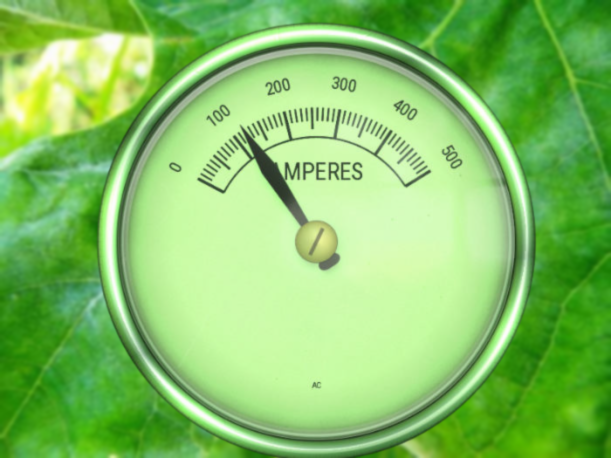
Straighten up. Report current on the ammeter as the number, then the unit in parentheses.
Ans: 120 (A)
